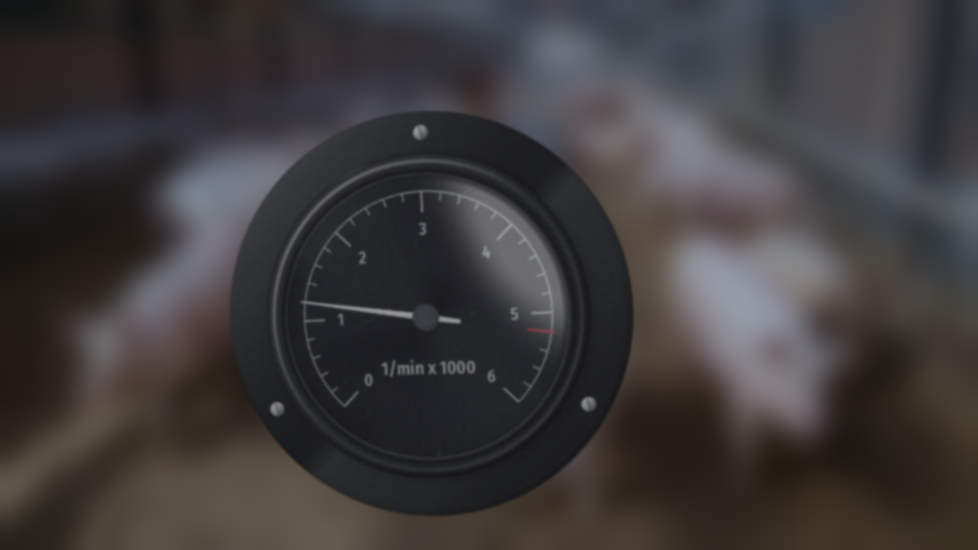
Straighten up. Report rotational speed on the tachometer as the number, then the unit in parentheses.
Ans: 1200 (rpm)
